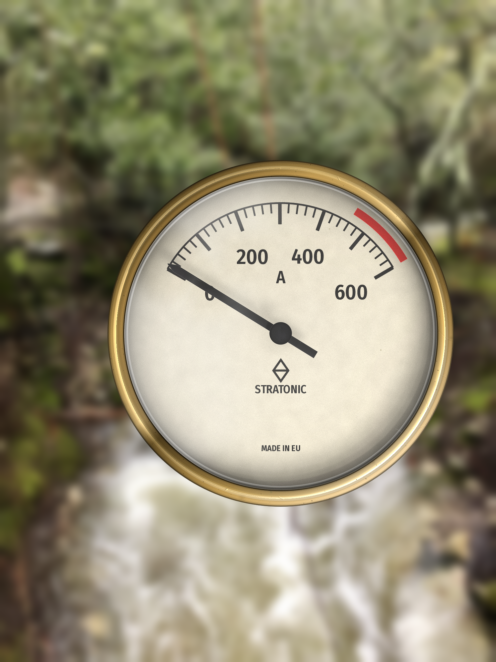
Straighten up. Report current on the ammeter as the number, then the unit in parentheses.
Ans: 10 (A)
